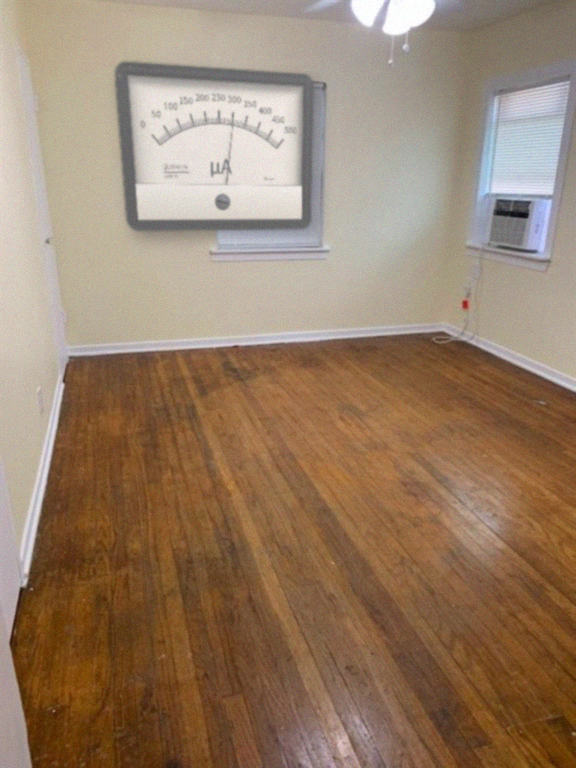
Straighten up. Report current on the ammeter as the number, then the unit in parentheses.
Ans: 300 (µA)
